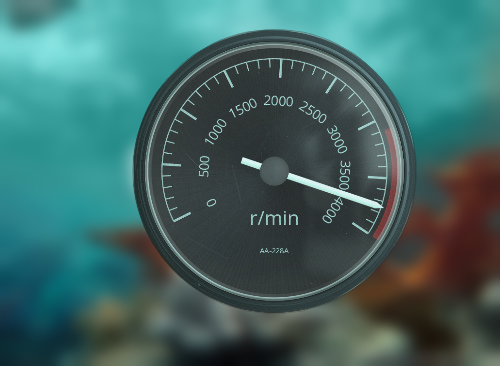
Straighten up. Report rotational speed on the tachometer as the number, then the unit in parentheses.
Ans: 3750 (rpm)
